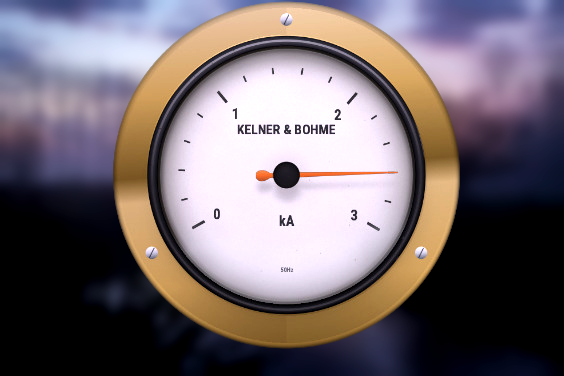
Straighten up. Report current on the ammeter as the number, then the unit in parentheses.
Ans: 2.6 (kA)
